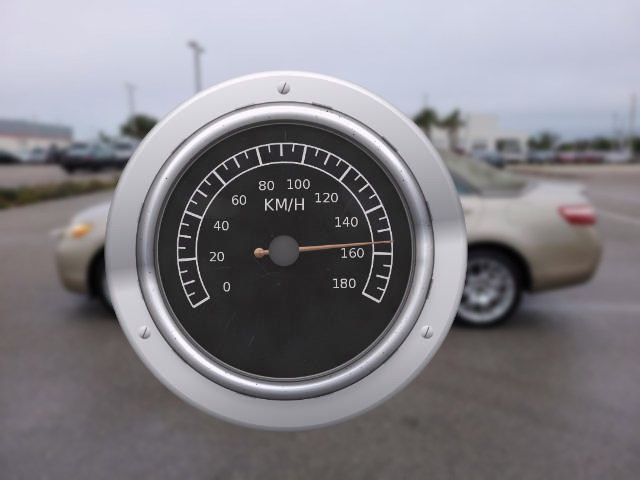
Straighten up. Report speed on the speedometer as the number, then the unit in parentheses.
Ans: 155 (km/h)
